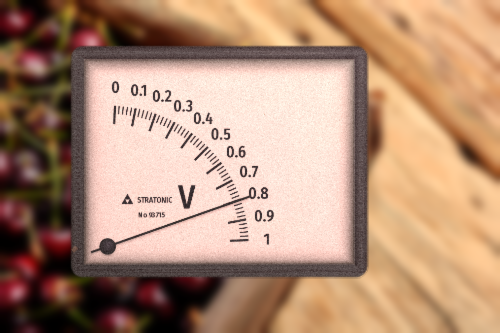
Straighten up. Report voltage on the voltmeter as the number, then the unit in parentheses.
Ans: 0.8 (V)
